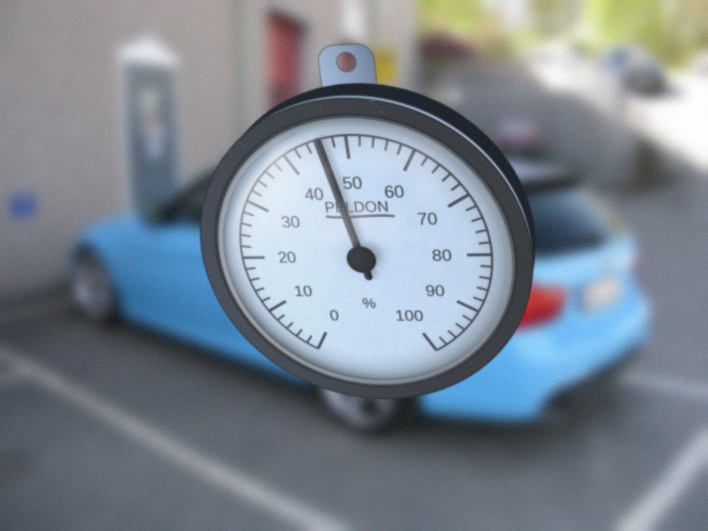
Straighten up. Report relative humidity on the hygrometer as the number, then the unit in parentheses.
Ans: 46 (%)
